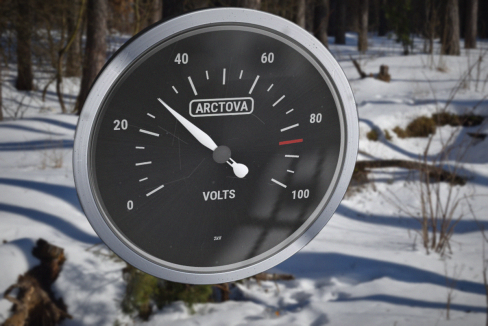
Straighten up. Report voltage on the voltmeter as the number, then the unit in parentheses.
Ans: 30 (V)
